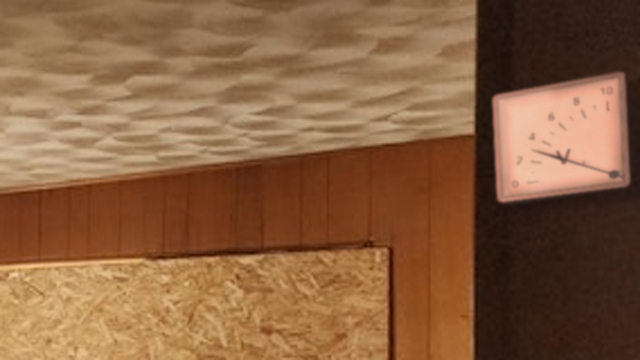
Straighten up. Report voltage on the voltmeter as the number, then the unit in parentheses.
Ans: 3 (V)
